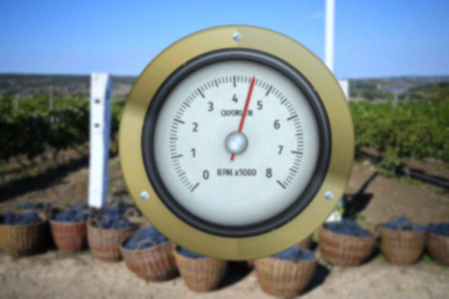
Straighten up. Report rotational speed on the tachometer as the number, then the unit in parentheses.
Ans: 4500 (rpm)
